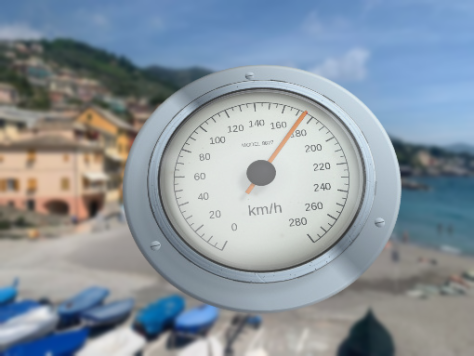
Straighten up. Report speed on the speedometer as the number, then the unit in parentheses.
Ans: 175 (km/h)
